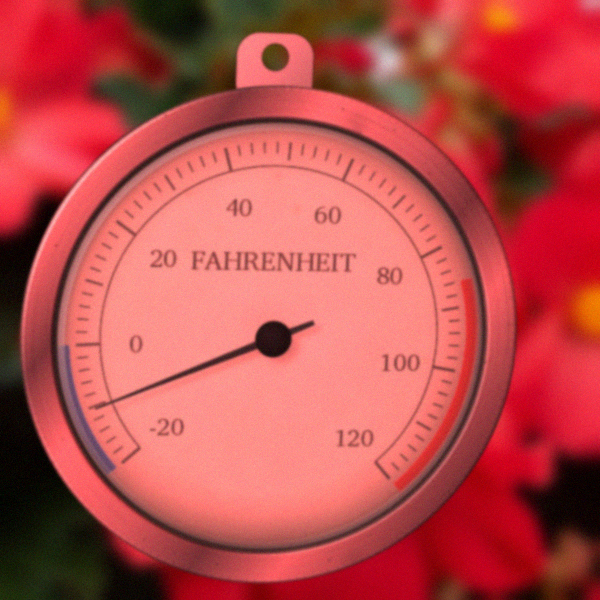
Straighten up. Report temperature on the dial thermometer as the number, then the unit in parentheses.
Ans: -10 (°F)
